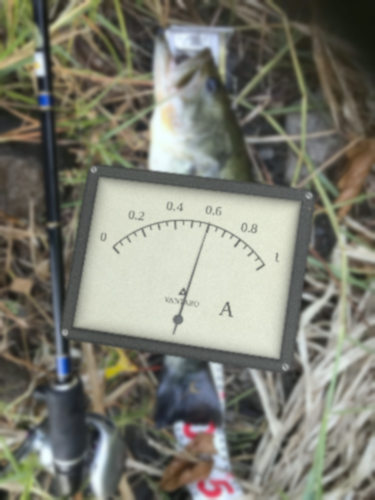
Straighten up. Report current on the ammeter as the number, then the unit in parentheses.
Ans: 0.6 (A)
